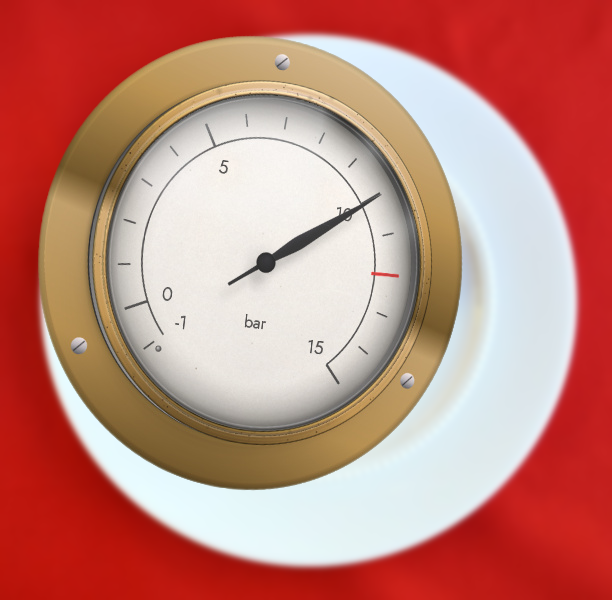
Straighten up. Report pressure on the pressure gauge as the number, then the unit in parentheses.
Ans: 10 (bar)
